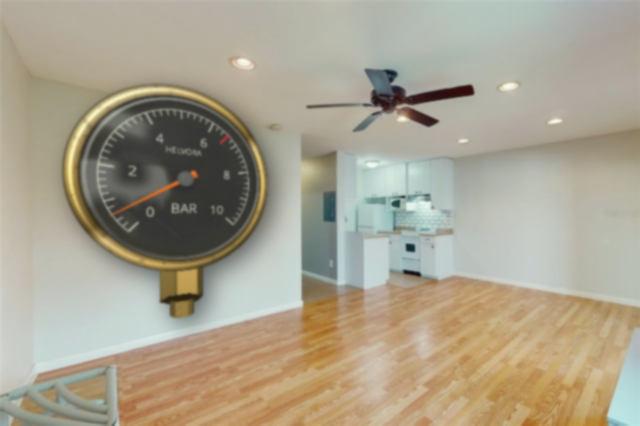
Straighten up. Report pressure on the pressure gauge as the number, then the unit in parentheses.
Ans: 0.6 (bar)
